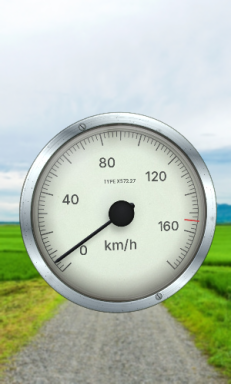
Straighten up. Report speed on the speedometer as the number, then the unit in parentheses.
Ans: 6 (km/h)
